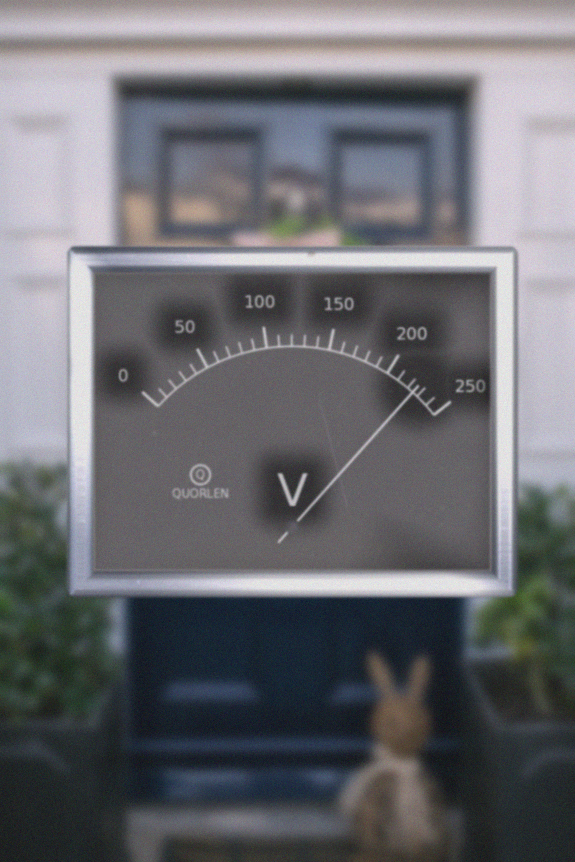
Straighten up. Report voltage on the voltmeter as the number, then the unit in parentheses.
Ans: 225 (V)
